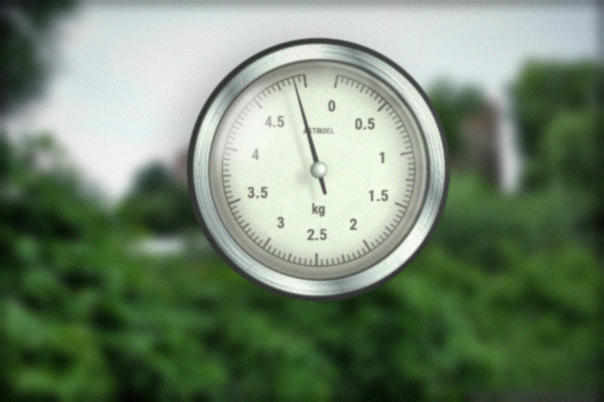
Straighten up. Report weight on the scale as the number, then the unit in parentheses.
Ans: 4.9 (kg)
